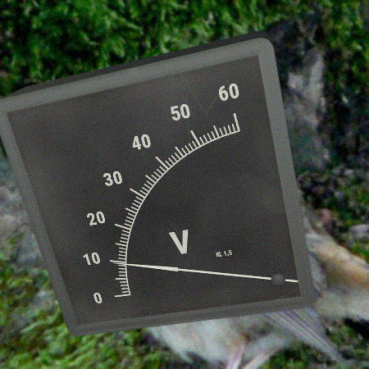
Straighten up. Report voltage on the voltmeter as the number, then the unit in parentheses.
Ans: 10 (V)
